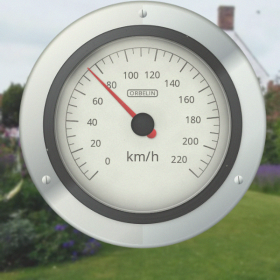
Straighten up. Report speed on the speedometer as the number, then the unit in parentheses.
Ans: 75 (km/h)
